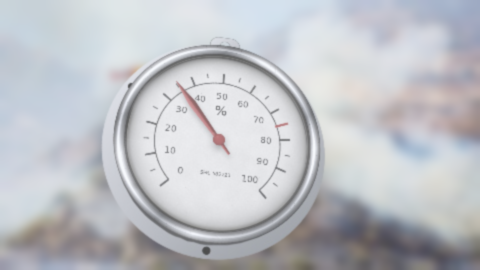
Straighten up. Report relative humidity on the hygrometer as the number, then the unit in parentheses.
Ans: 35 (%)
